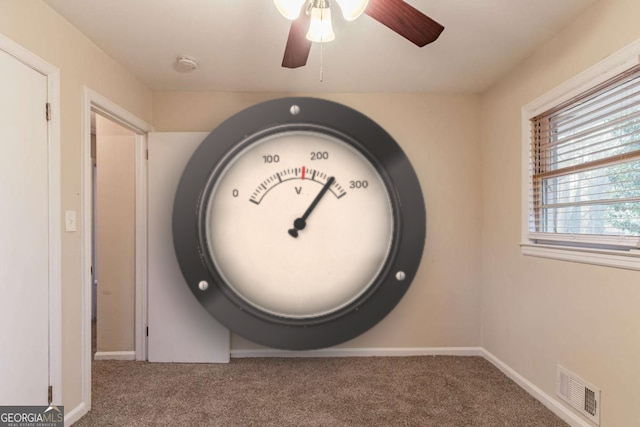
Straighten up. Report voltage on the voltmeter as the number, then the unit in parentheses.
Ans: 250 (V)
